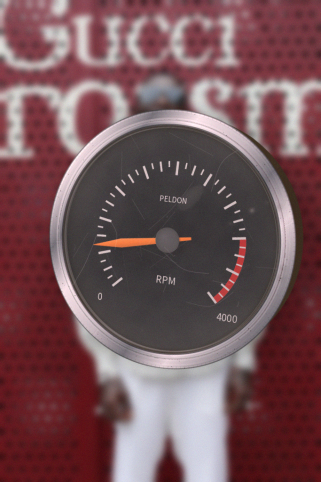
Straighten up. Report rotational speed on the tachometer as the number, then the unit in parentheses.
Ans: 500 (rpm)
